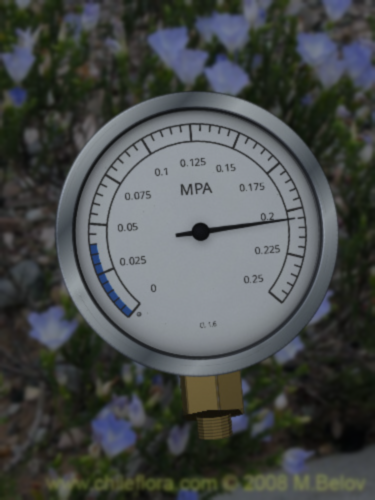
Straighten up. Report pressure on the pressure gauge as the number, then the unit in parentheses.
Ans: 0.205 (MPa)
